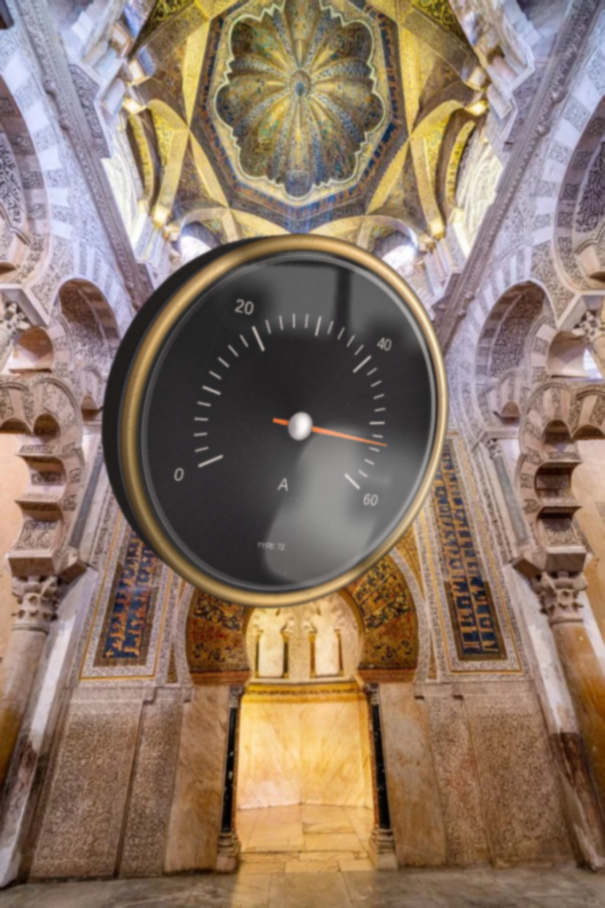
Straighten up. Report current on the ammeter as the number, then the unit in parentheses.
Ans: 53 (A)
